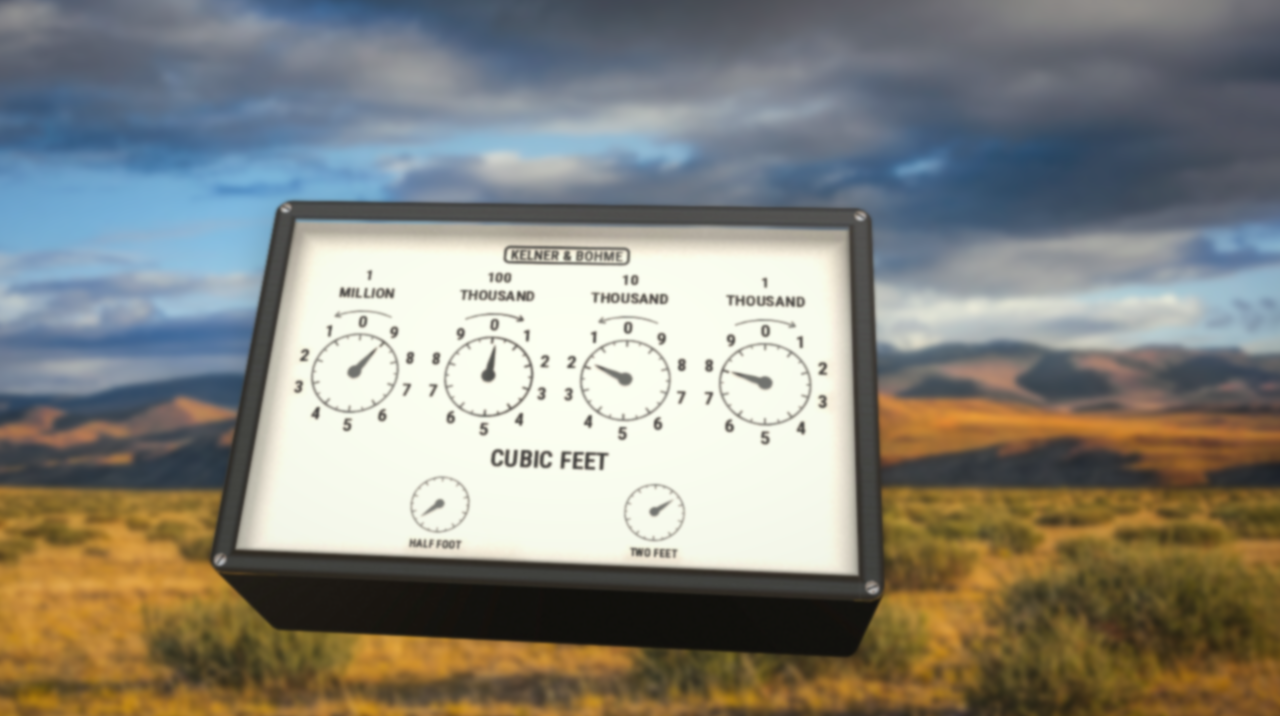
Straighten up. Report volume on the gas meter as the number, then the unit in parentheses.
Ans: 901800 (ft³)
